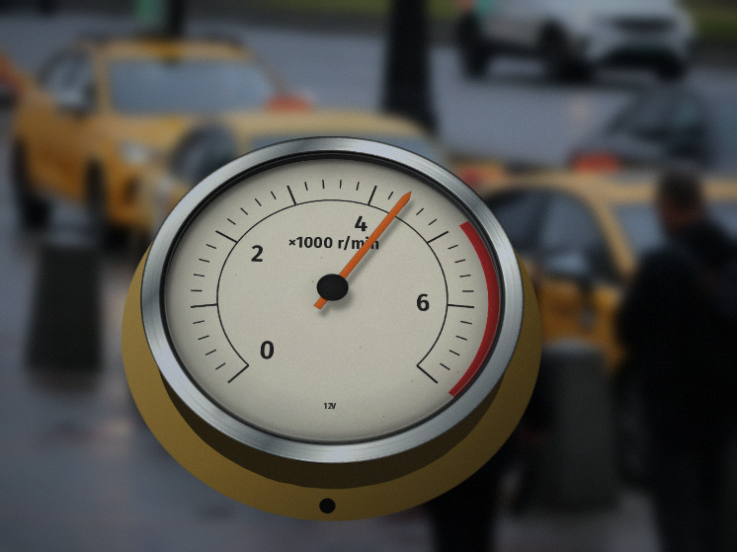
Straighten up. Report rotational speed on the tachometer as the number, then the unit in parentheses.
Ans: 4400 (rpm)
